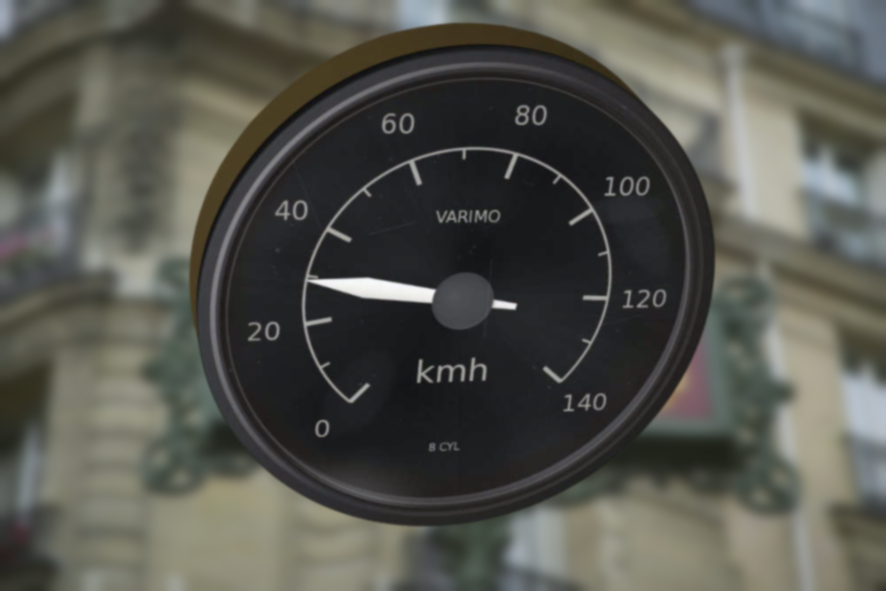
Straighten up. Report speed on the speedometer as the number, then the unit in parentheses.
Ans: 30 (km/h)
